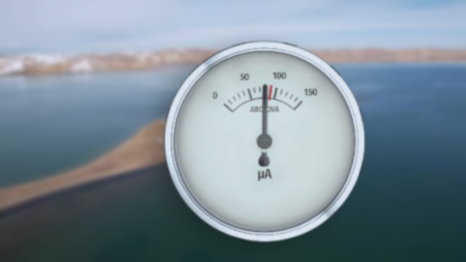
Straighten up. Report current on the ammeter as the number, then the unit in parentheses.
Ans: 80 (µA)
